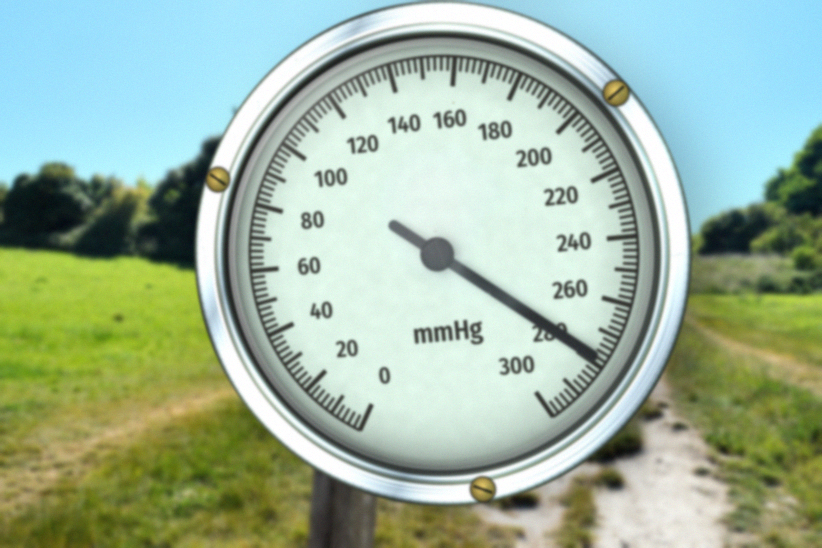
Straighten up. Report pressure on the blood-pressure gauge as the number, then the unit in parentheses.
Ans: 278 (mmHg)
